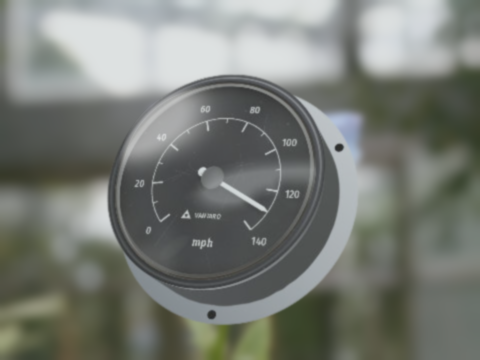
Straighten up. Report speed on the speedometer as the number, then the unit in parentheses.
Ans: 130 (mph)
